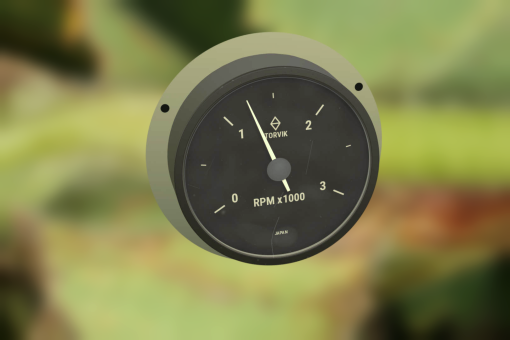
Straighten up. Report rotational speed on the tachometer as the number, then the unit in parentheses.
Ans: 1250 (rpm)
